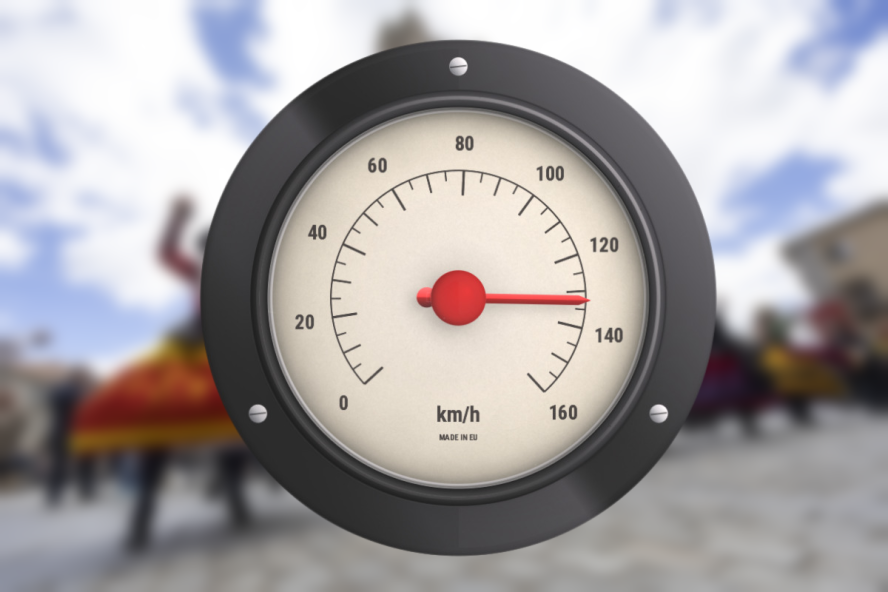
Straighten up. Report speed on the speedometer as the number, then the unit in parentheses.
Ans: 132.5 (km/h)
